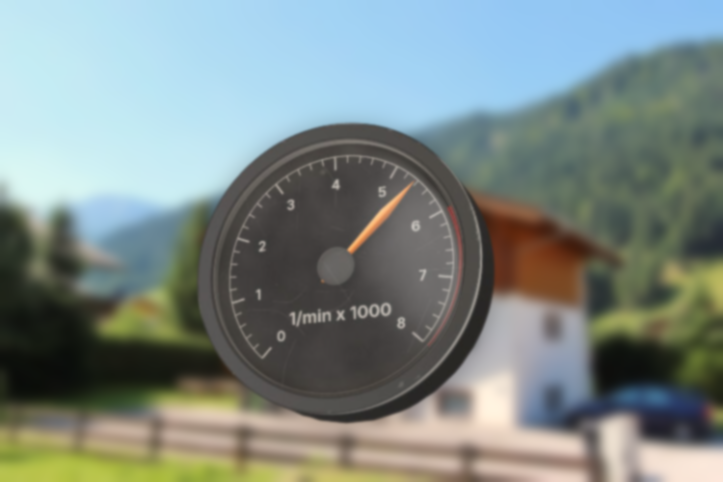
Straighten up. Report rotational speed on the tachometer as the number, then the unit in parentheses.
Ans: 5400 (rpm)
